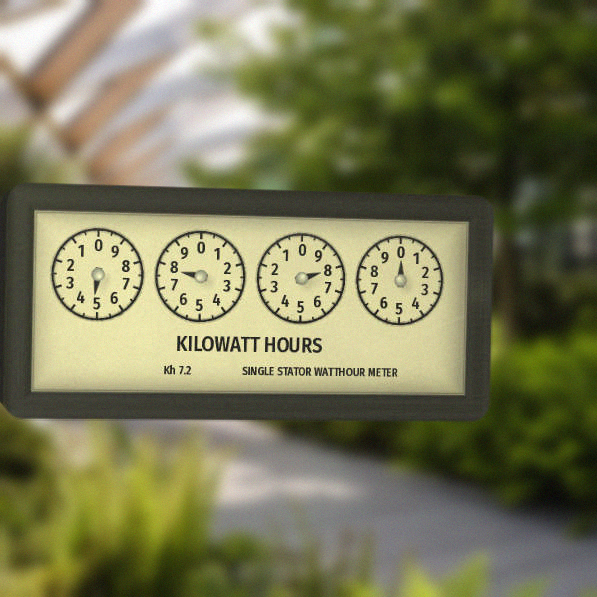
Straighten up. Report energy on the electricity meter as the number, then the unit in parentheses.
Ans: 4780 (kWh)
